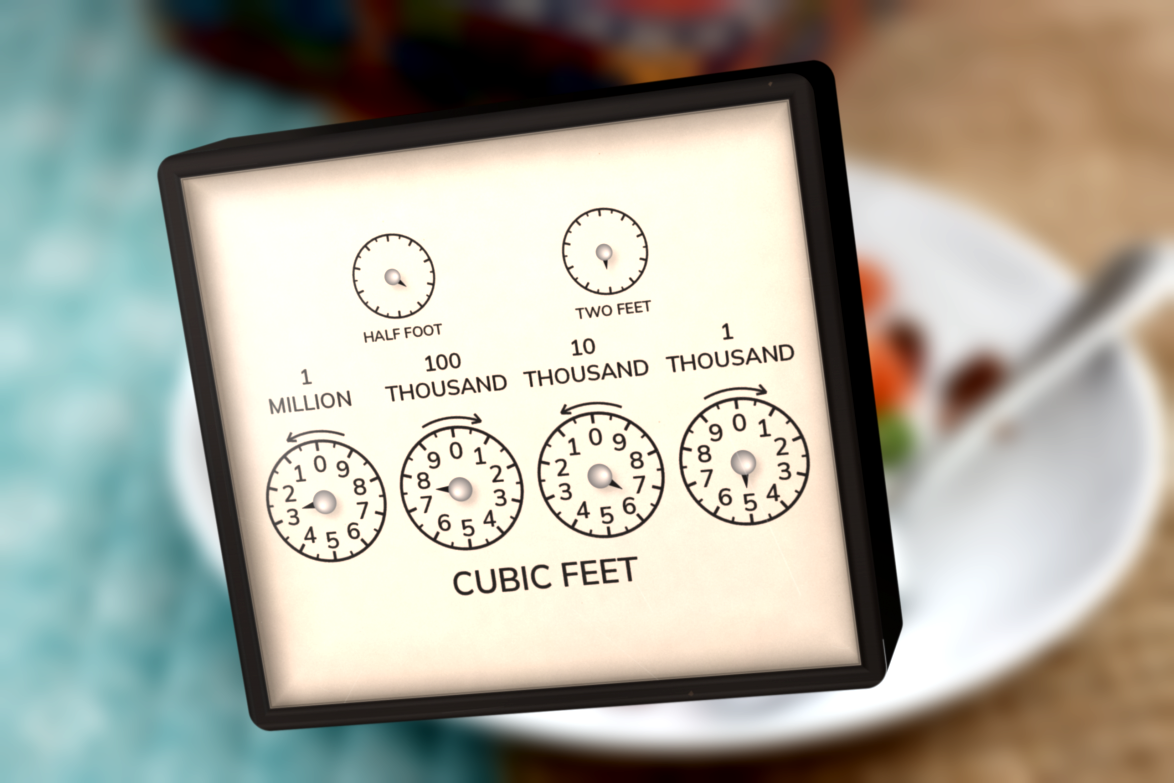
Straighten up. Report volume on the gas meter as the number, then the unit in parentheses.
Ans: 276500 (ft³)
